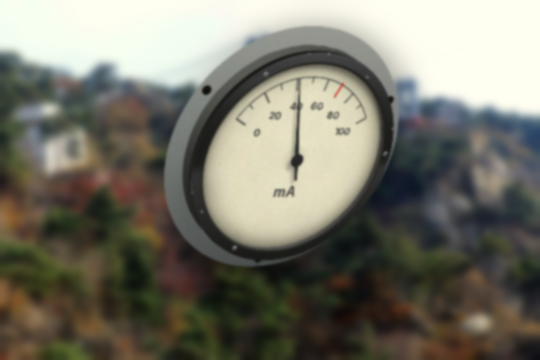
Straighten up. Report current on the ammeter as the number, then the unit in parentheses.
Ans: 40 (mA)
